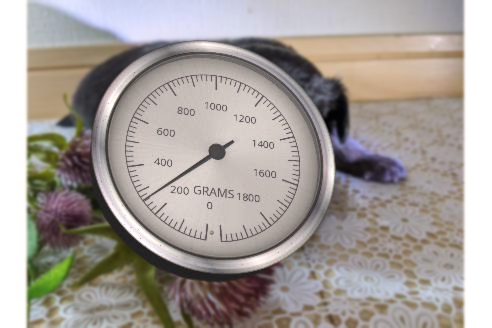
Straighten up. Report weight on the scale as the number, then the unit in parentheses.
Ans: 260 (g)
